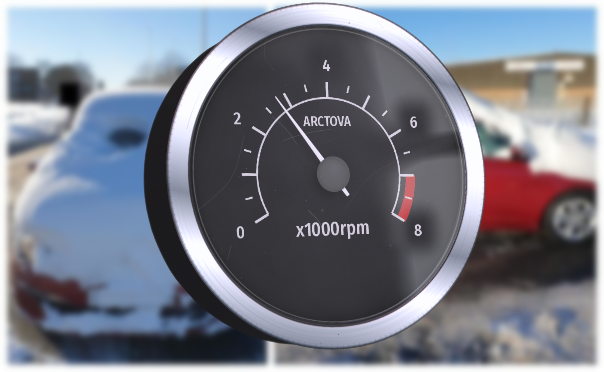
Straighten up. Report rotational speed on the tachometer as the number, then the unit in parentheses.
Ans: 2750 (rpm)
